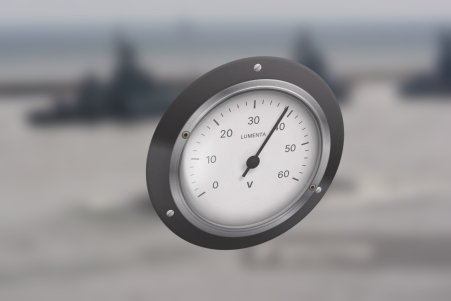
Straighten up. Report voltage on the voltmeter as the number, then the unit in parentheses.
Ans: 38 (V)
